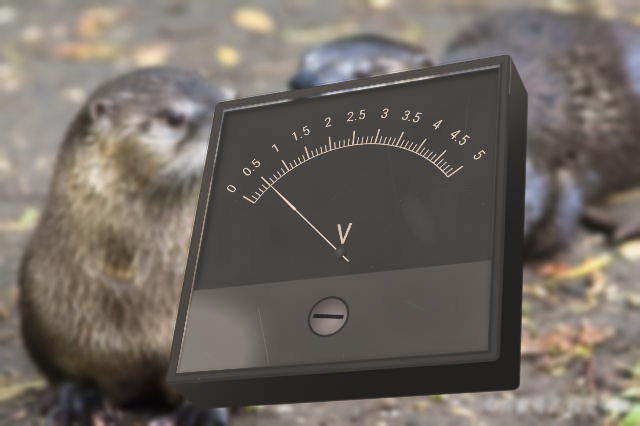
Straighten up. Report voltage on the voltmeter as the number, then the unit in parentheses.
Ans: 0.5 (V)
